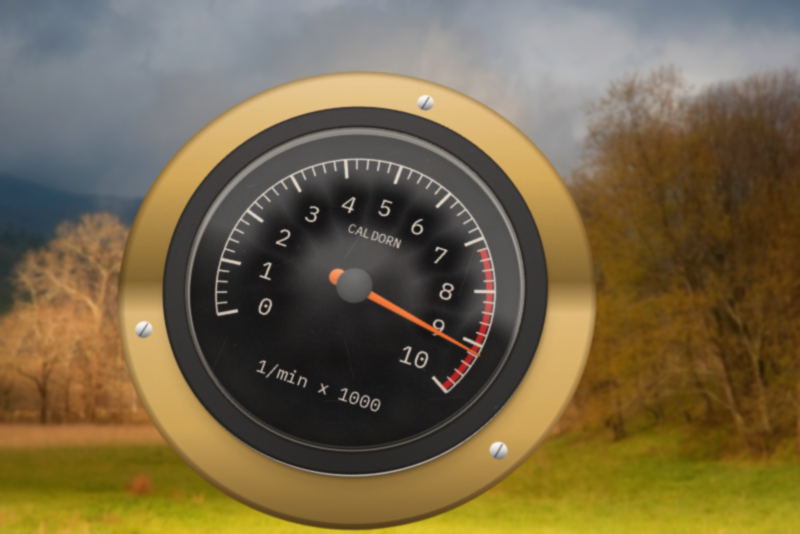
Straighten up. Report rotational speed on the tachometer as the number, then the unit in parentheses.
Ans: 9200 (rpm)
